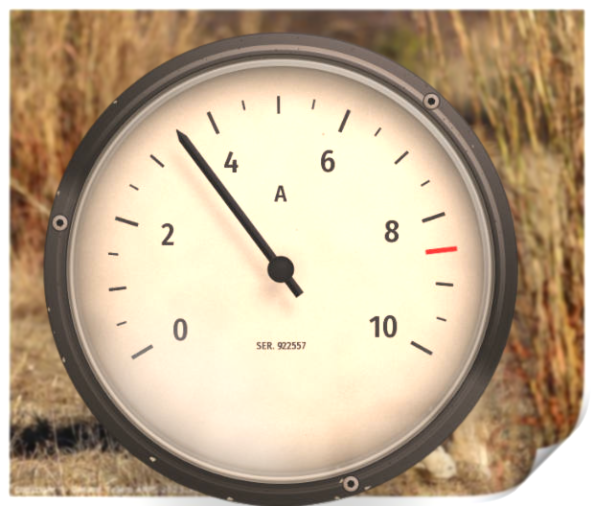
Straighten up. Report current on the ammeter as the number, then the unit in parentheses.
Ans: 3.5 (A)
